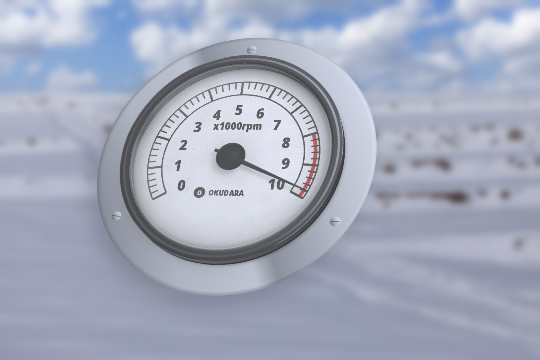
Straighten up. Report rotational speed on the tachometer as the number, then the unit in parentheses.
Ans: 9800 (rpm)
